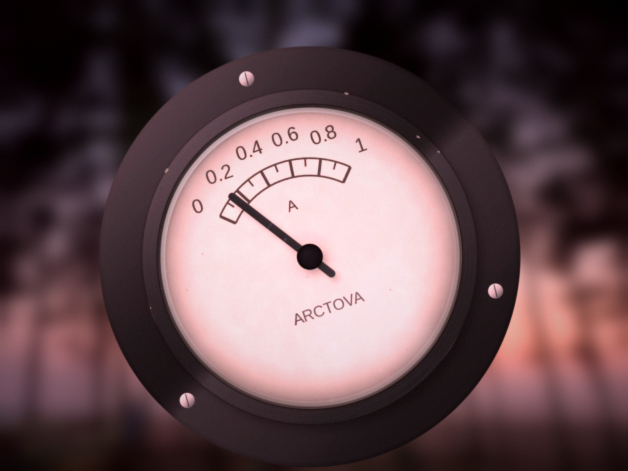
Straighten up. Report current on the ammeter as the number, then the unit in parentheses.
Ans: 0.15 (A)
